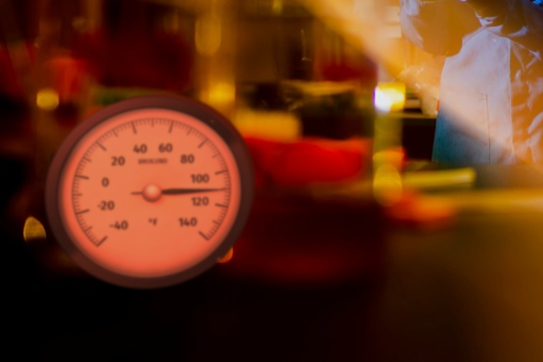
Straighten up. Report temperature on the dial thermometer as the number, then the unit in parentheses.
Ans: 110 (°F)
